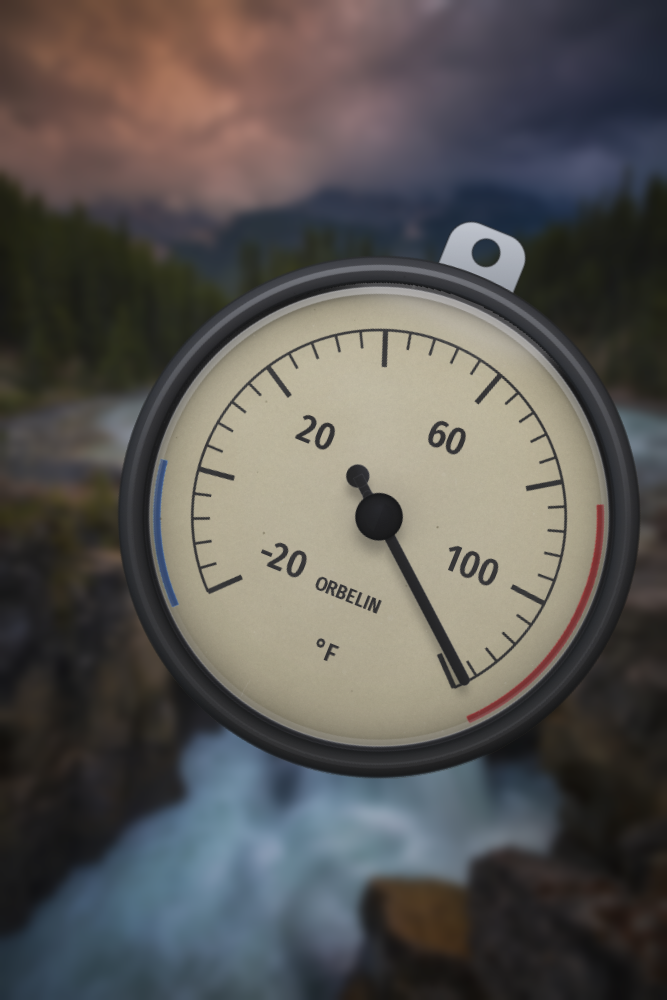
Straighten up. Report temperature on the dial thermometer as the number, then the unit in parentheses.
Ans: 118 (°F)
